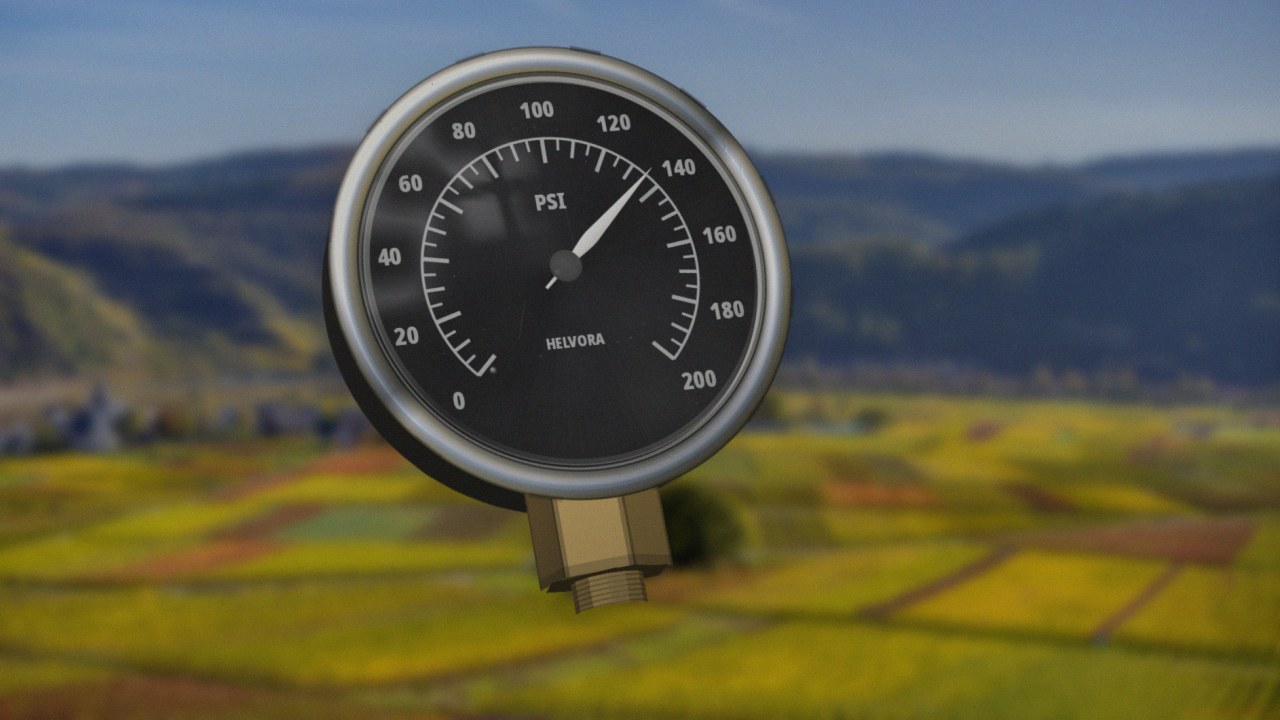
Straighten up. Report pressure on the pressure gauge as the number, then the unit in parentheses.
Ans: 135 (psi)
